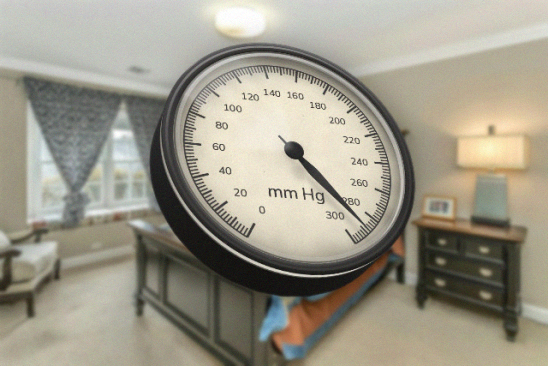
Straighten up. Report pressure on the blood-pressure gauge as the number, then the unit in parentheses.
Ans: 290 (mmHg)
